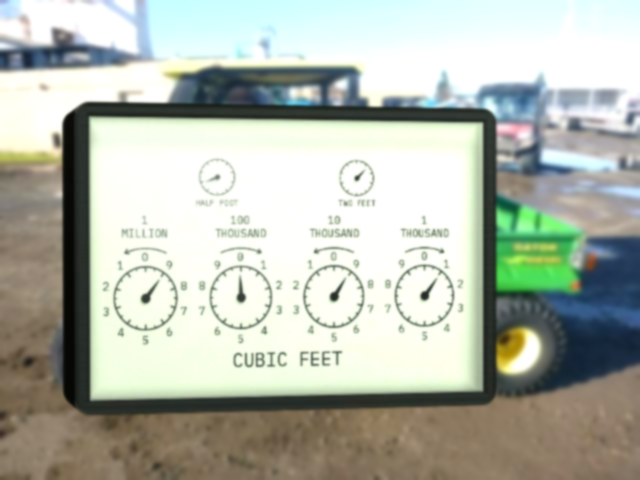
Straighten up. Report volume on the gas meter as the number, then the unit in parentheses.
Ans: 899100 (ft³)
